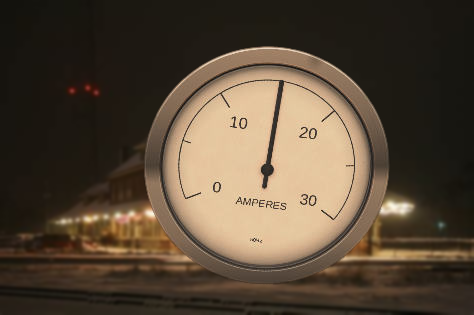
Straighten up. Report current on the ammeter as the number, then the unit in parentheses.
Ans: 15 (A)
